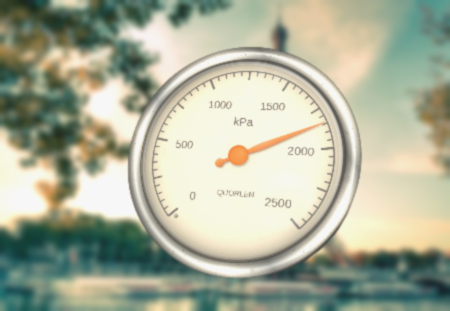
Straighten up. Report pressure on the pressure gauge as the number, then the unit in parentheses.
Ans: 1850 (kPa)
